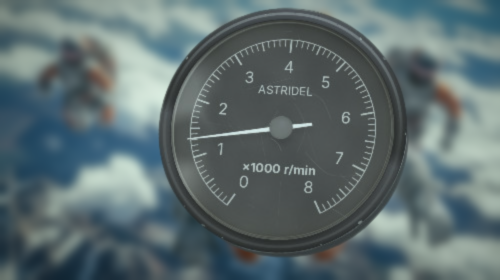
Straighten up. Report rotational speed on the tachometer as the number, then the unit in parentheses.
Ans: 1300 (rpm)
